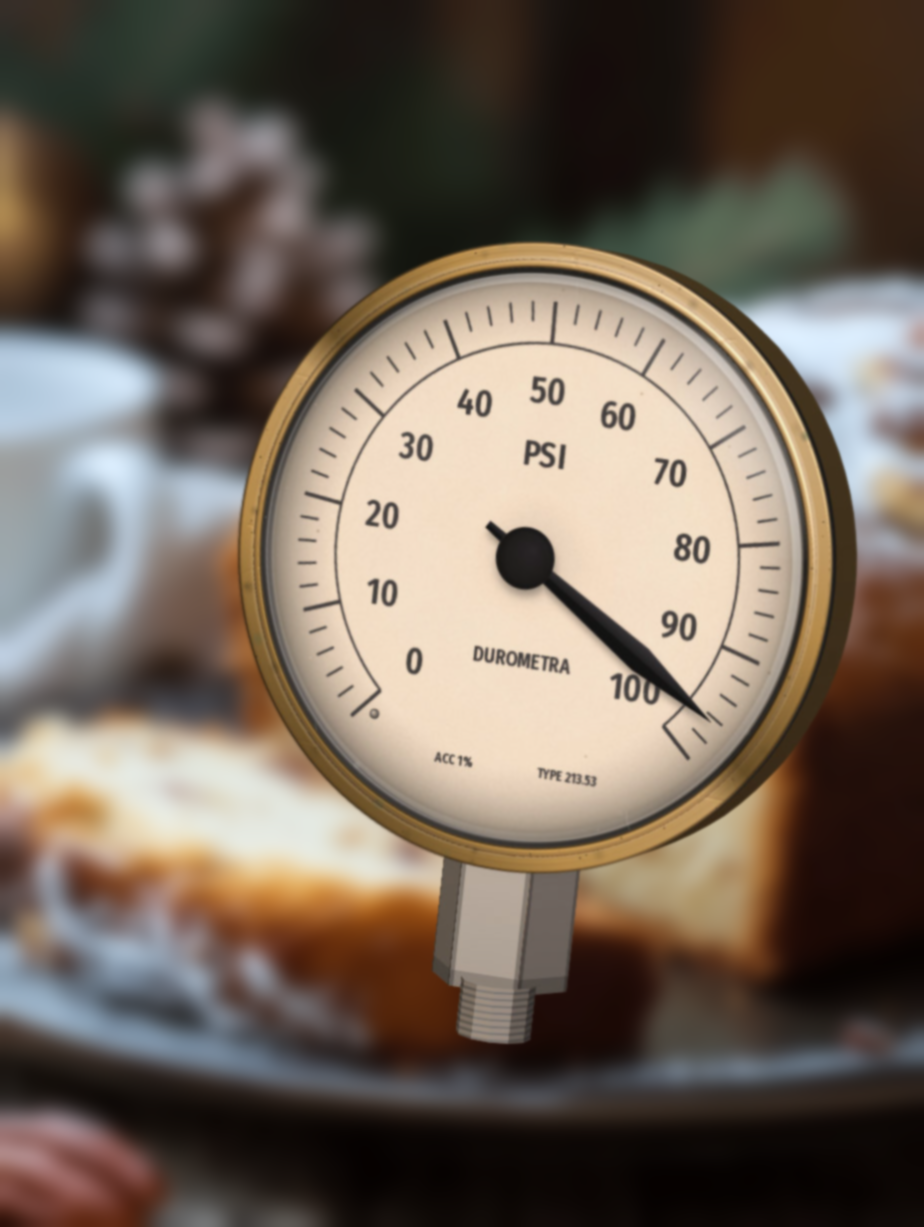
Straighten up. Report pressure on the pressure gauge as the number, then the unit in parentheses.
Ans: 96 (psi)
